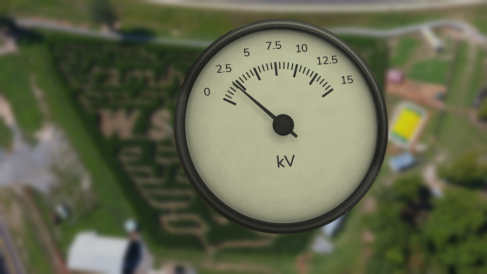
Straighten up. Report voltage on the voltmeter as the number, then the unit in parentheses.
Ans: 2 (kV)
